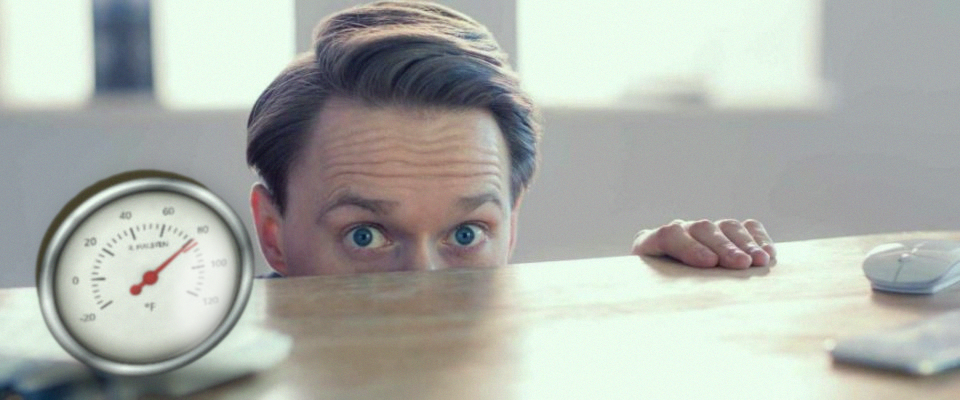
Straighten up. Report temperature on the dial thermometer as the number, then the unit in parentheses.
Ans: 80 (°F)
